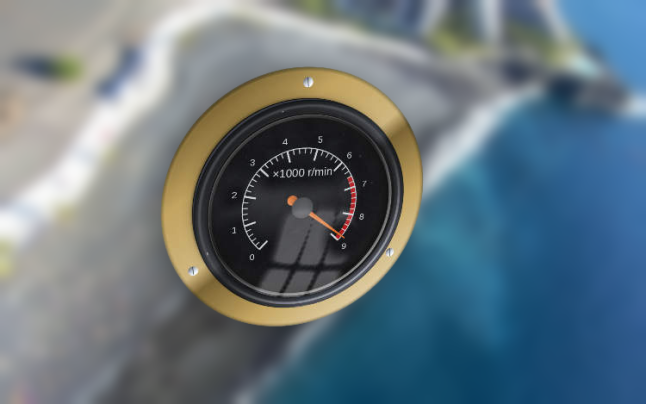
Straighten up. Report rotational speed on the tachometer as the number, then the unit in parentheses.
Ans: 8800 (rpm)
